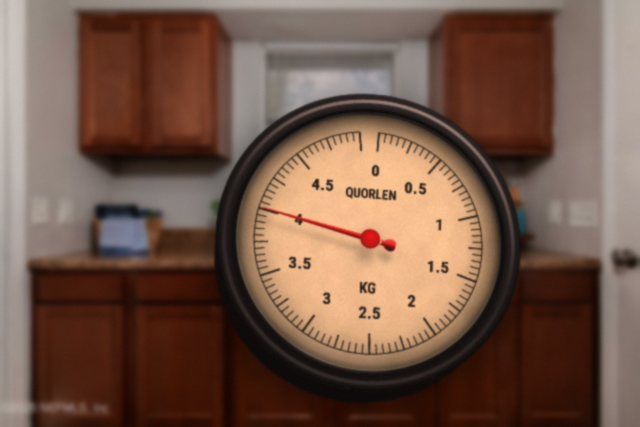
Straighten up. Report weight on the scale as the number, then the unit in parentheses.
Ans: 4 (kg)
